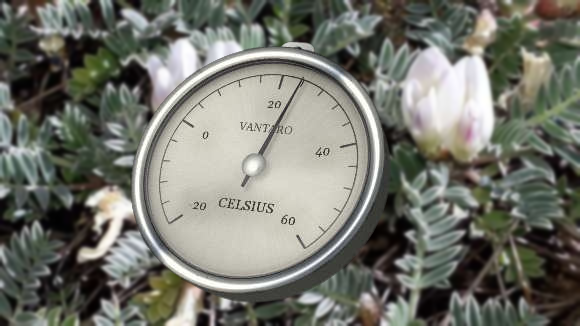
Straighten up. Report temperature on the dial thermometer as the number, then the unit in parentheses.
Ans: 24 (°C)
